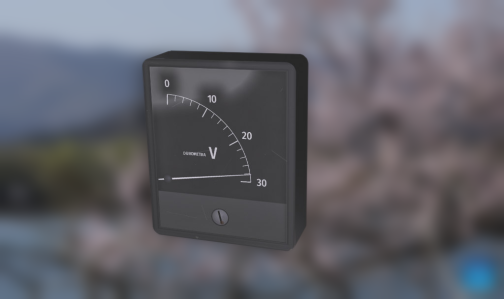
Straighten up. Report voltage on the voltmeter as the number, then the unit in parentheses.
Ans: 28 (V)
